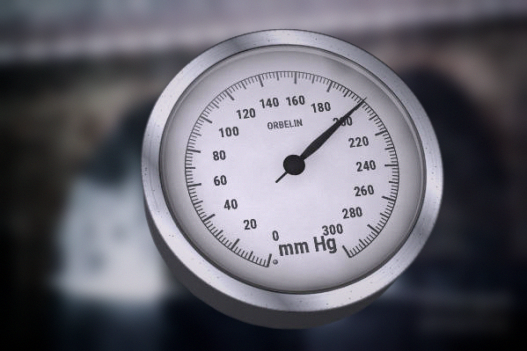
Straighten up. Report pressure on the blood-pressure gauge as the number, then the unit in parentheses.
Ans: 200 (mmHg)
